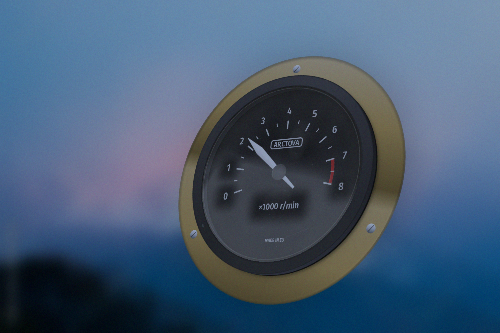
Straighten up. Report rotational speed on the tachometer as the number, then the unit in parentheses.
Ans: 2250 (rpm)
